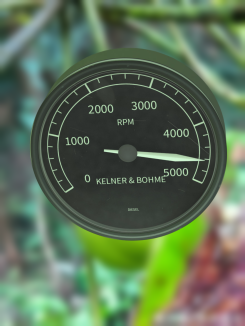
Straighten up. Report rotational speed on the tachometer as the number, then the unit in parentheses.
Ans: 4600 (rpm)
